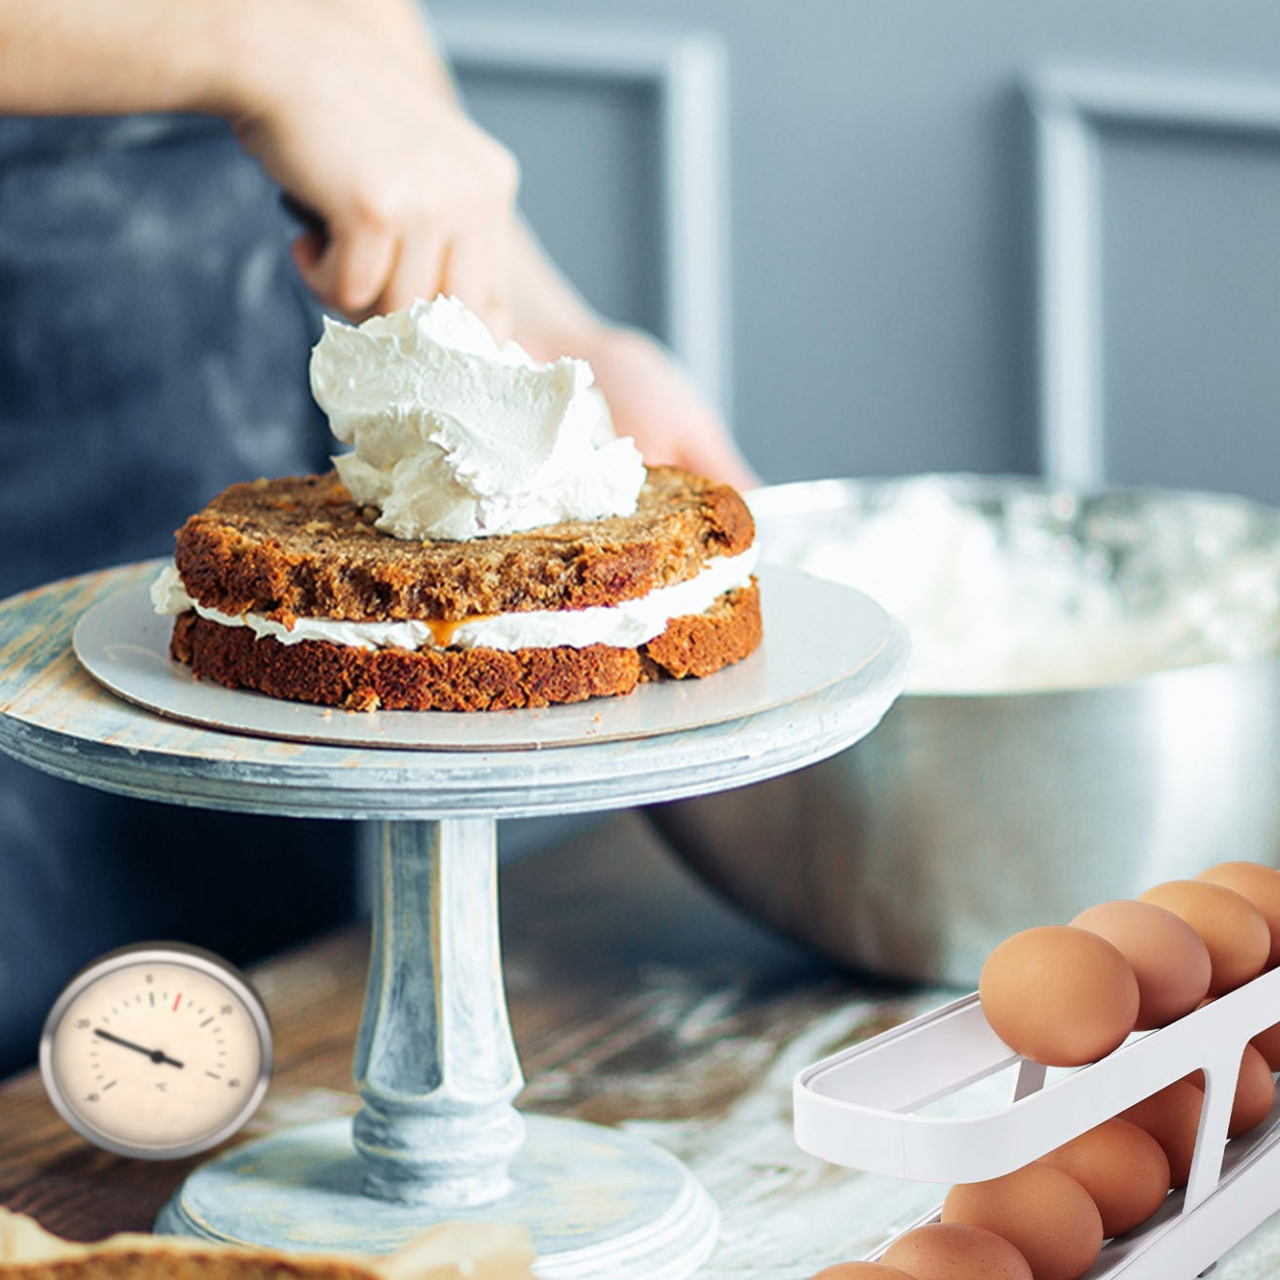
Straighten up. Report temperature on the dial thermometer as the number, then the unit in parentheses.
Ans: -20 (°C)
